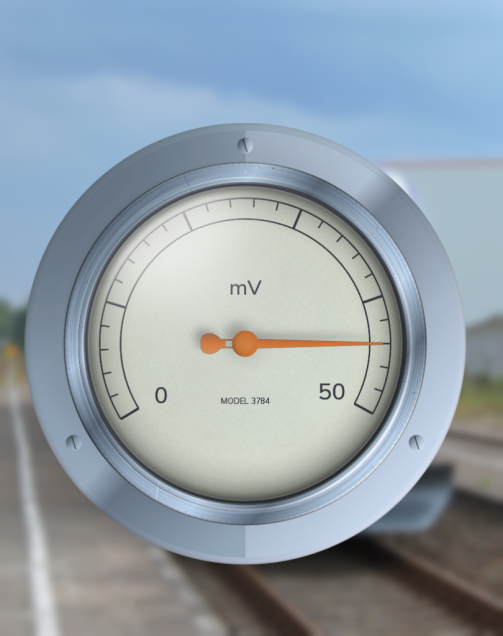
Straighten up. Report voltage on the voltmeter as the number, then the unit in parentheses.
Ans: 44 (mV)
